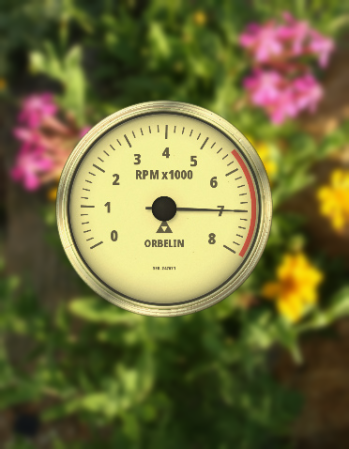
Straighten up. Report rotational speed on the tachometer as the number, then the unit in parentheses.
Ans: 7000 (rpm)
